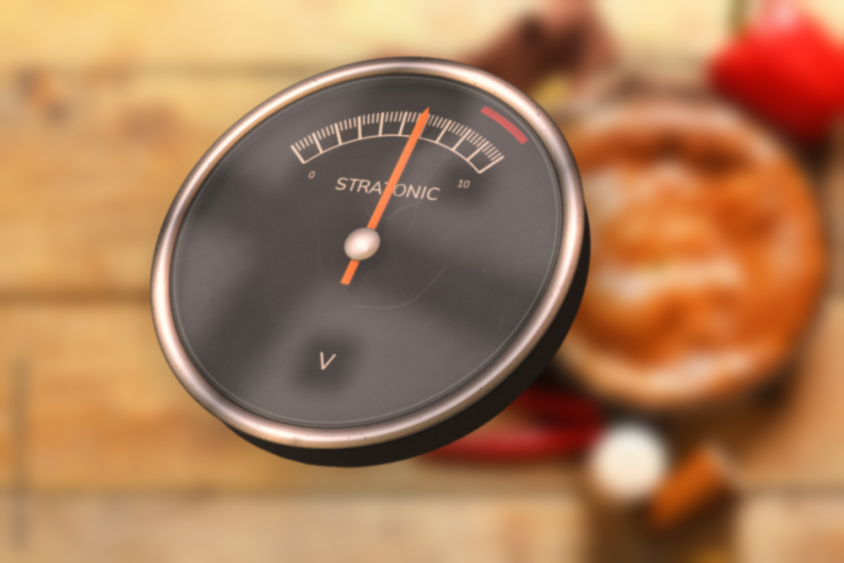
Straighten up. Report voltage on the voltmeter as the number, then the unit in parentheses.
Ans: 6 (V)
